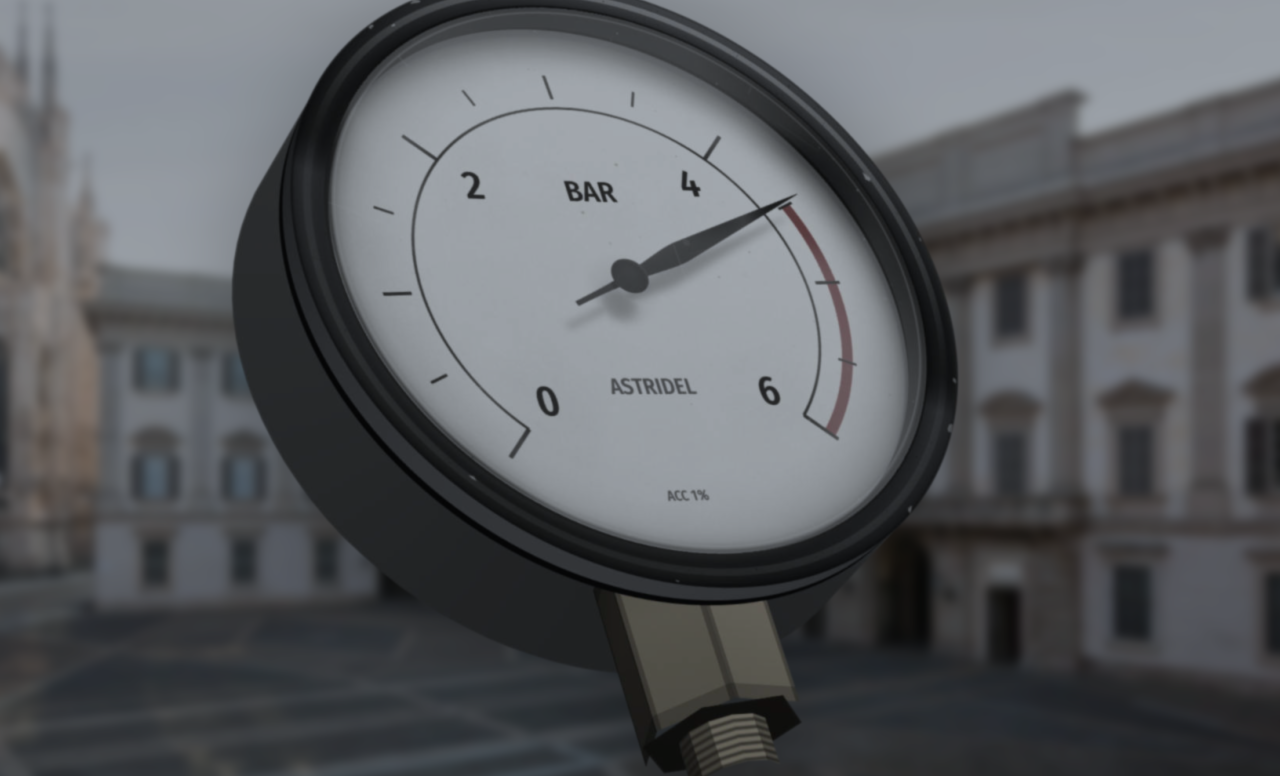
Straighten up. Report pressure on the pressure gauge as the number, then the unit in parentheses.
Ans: 4.5 (bar)
